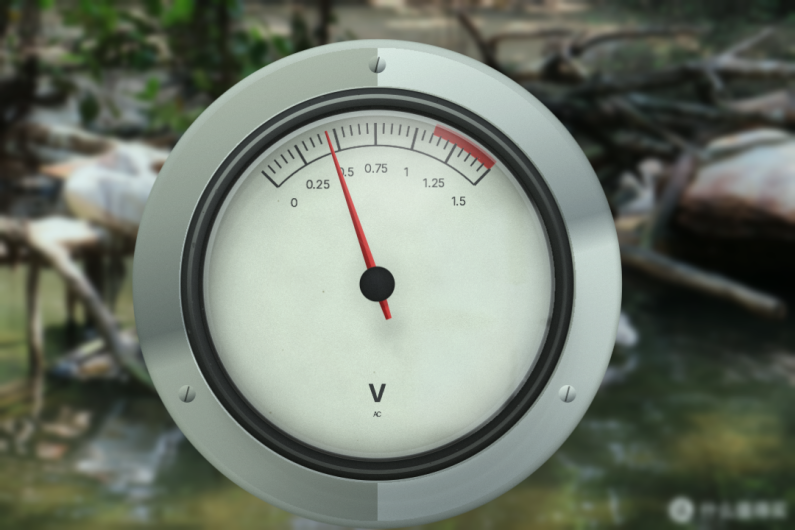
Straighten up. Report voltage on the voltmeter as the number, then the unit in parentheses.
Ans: 0.45 (V)
